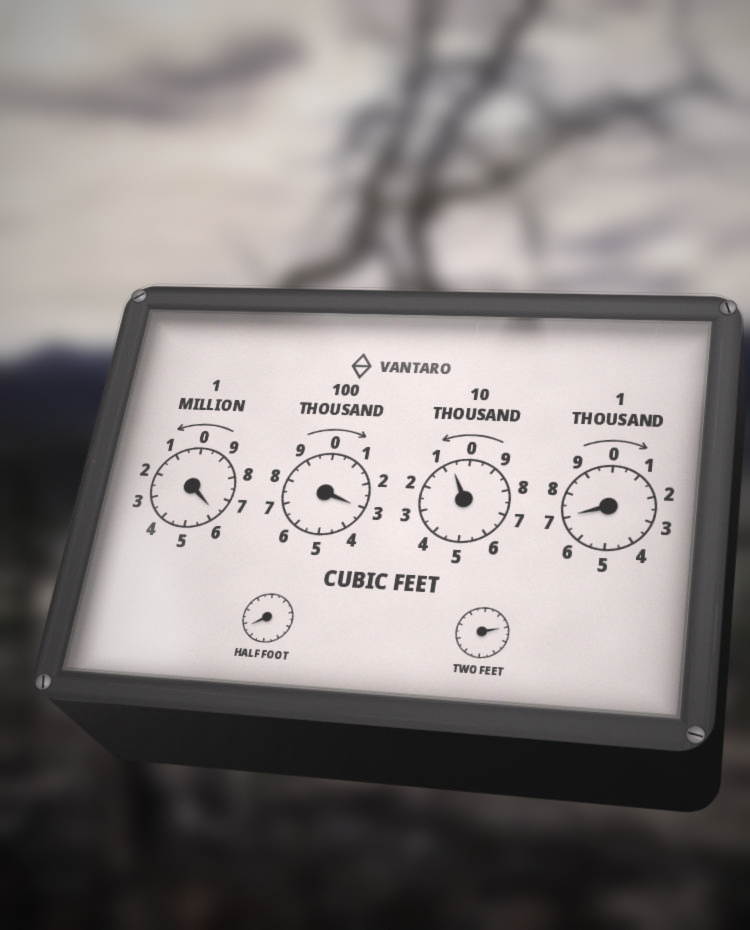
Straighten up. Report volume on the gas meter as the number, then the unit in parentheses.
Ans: 630700 (ft³)
